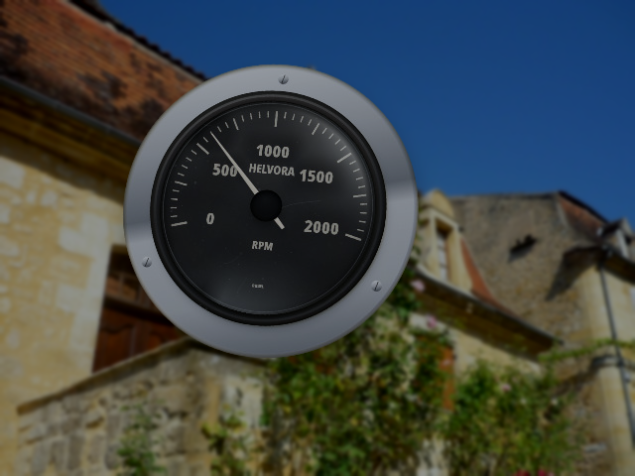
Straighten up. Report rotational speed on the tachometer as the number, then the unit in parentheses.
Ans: 600 (rpm)
